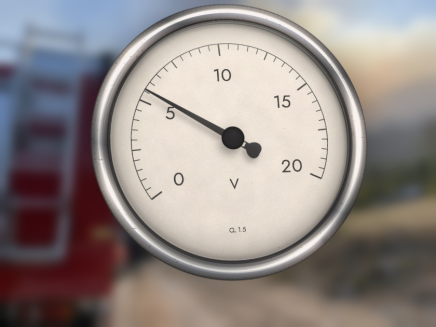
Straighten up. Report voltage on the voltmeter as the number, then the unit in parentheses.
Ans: 5.5 (V)
